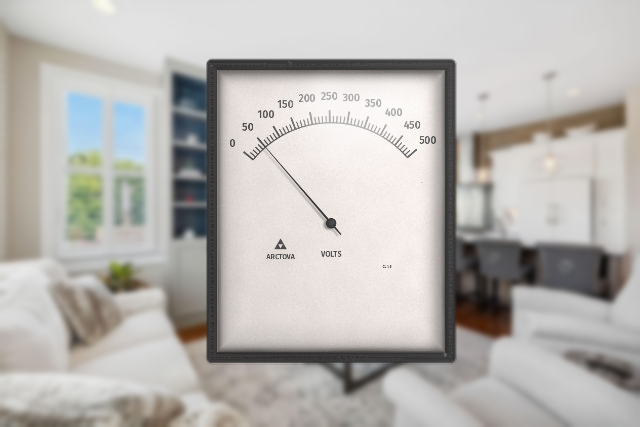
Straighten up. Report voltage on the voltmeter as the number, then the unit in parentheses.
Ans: 50 (V)
